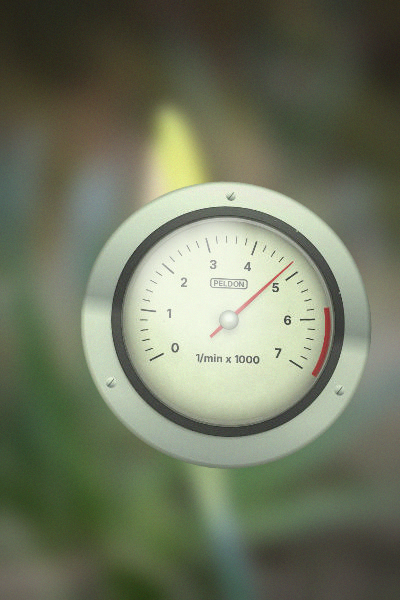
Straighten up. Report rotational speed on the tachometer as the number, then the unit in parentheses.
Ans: 4800 (rpm)
